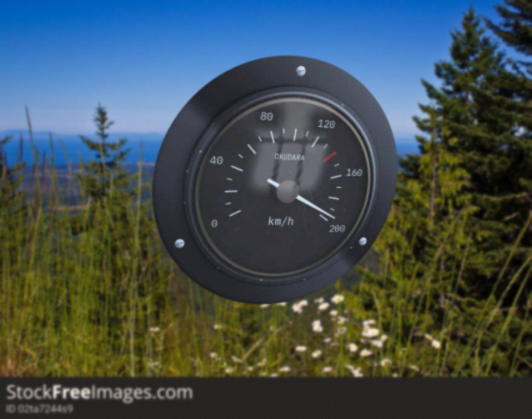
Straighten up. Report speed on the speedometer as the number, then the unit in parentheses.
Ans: 195 (km/h)
